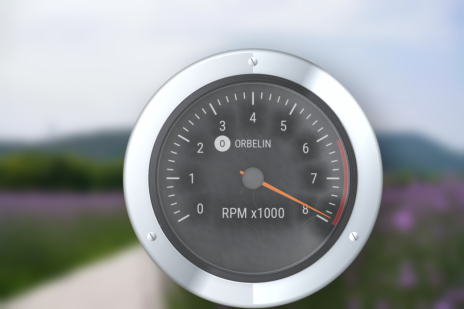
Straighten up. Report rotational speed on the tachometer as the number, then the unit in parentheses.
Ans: 7900 (rpm)
